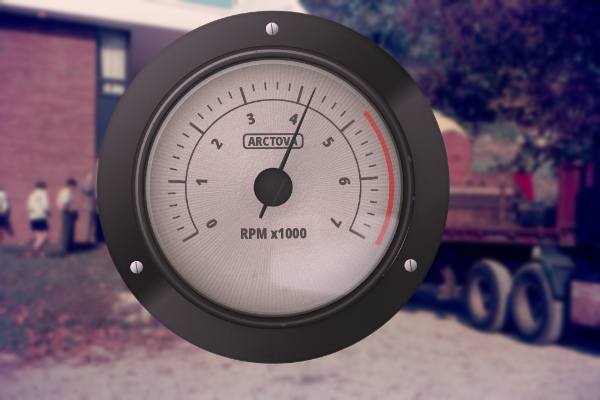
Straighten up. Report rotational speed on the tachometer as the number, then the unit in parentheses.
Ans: 4200 (rpm)
